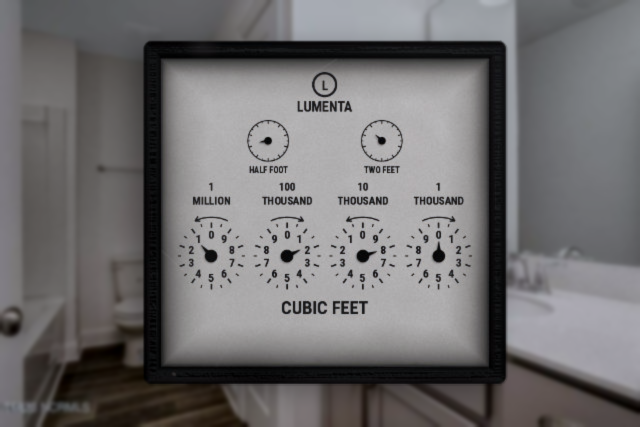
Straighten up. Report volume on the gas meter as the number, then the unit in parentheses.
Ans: 118000 (ft³)
